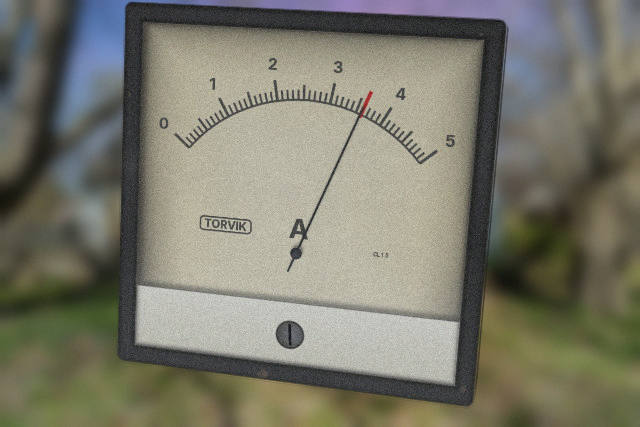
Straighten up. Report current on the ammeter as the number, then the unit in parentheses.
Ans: 3.6 (A)
